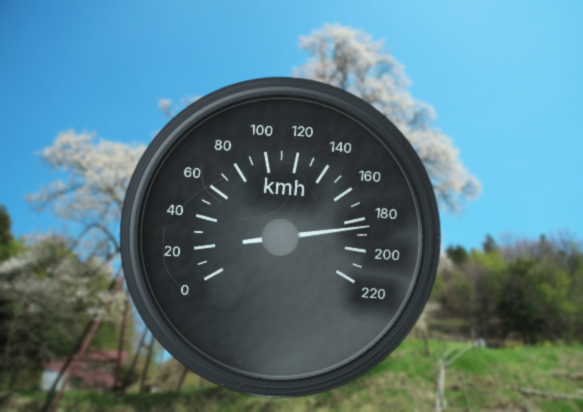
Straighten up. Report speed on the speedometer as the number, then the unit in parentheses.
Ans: 185 (km/h)
